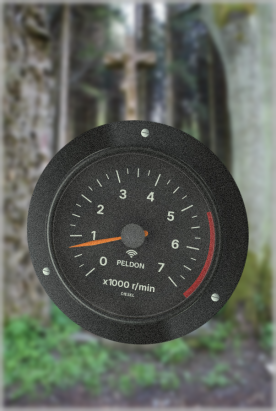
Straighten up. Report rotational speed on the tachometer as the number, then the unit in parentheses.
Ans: 750 (rpm)
